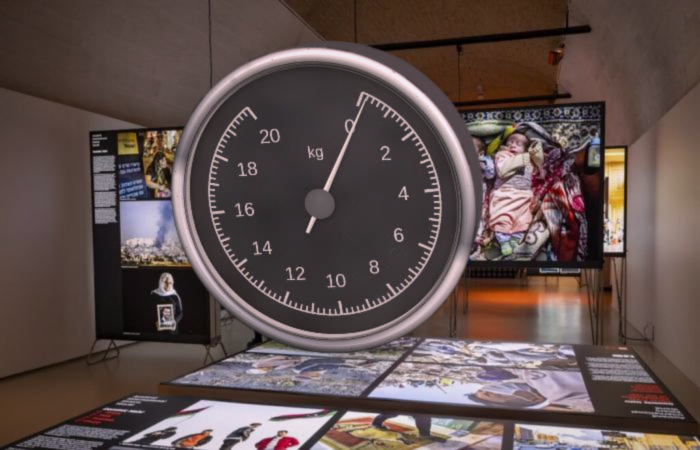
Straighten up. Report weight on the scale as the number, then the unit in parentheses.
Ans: 0.2 (kg)
